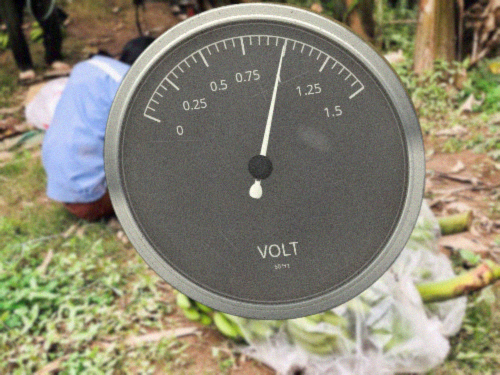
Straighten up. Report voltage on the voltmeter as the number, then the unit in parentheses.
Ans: 1 (V)
